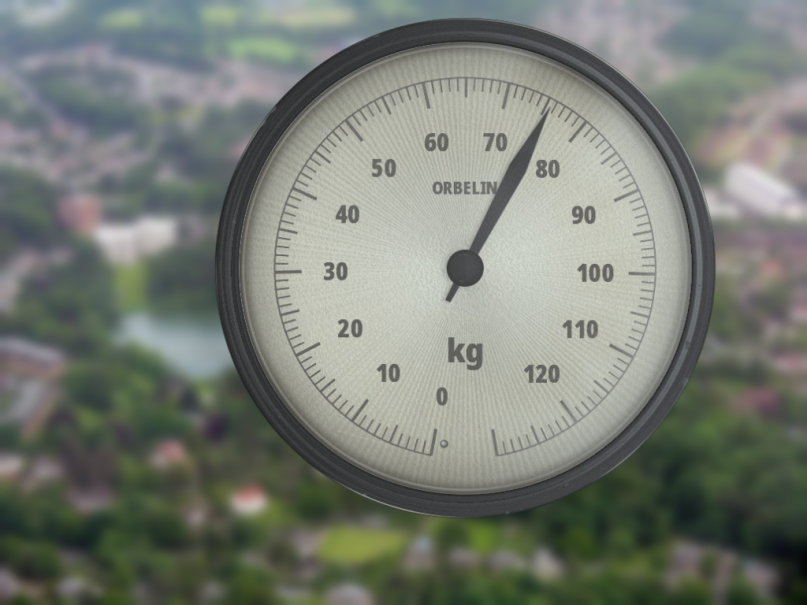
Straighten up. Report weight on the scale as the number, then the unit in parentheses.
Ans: 75.5 (kg)
